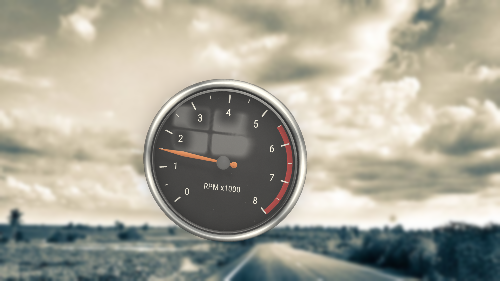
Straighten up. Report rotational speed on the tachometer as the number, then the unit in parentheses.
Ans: 1500 (rpm)
